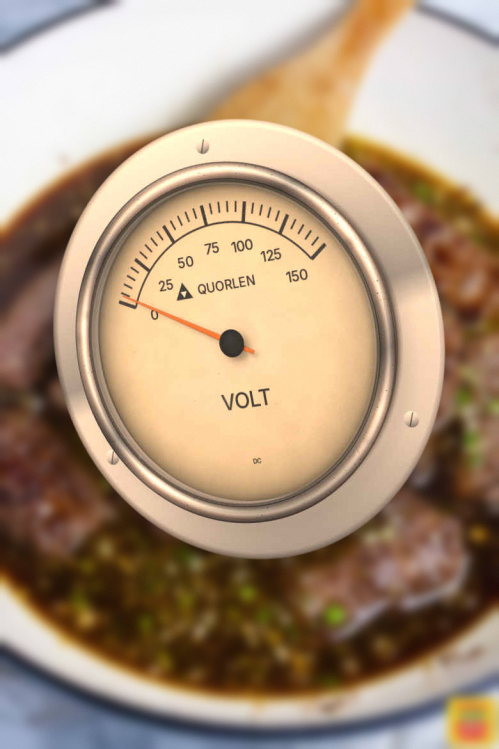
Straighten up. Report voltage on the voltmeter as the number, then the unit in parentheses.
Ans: 5 (V)
